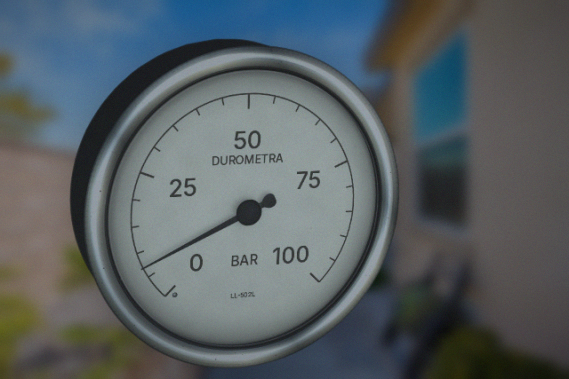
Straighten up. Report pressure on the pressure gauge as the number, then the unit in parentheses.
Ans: 7.5 (bar)
